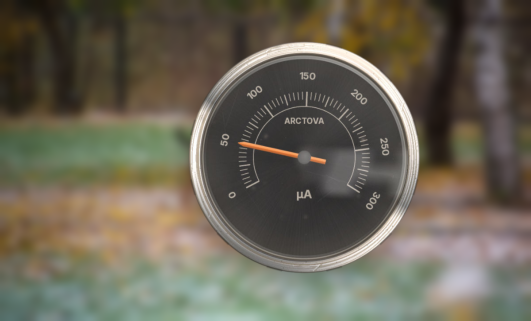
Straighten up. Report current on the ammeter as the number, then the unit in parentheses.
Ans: 50 (µA)
